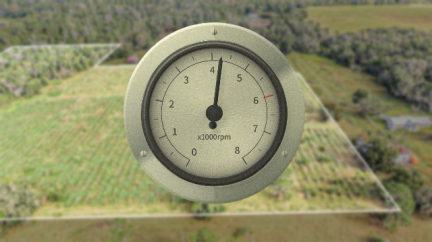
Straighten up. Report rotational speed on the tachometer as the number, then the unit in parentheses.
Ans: 4250 (rpm)
